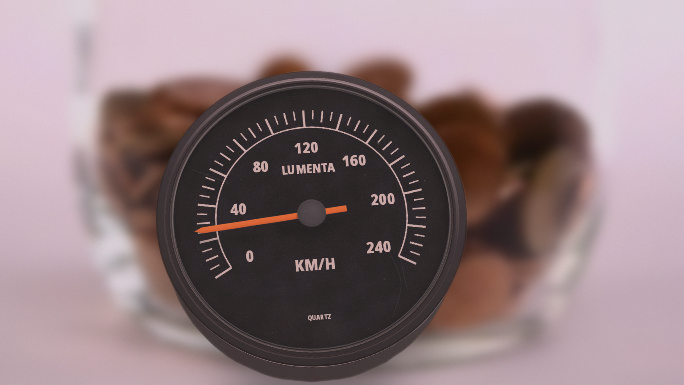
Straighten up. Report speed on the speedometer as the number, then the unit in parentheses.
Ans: 25 (km/h)
